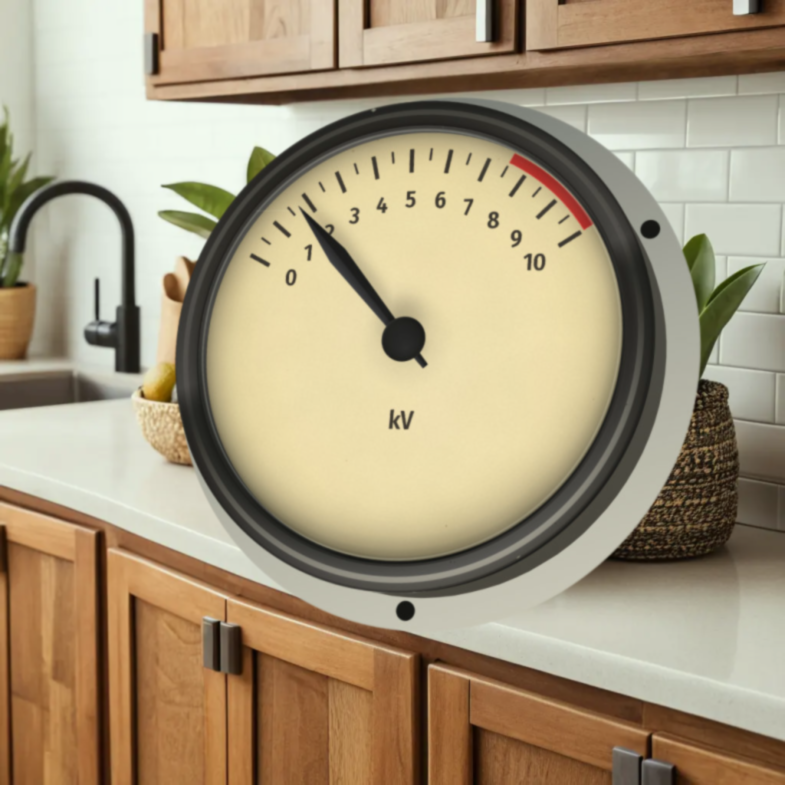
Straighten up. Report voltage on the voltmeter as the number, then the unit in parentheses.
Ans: 1.75 (kV)
